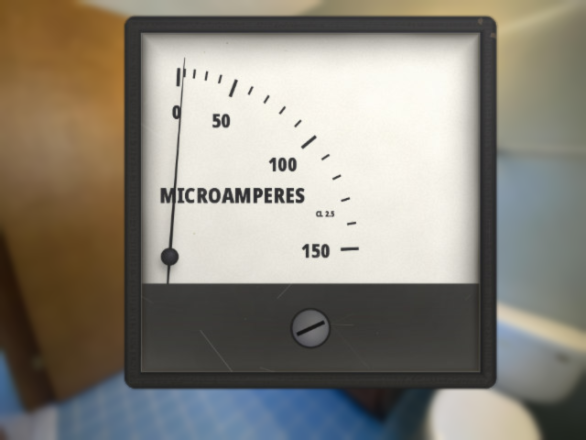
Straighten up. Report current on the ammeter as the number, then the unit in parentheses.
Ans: 10 (µA)
